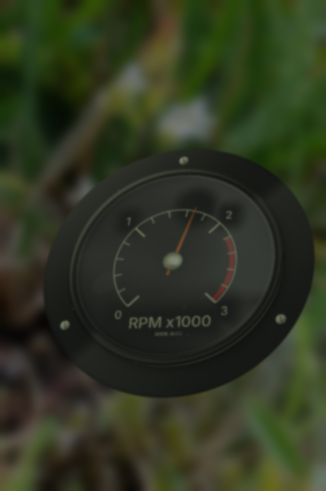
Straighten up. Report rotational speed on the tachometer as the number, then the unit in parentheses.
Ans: 1700 (rpm)
